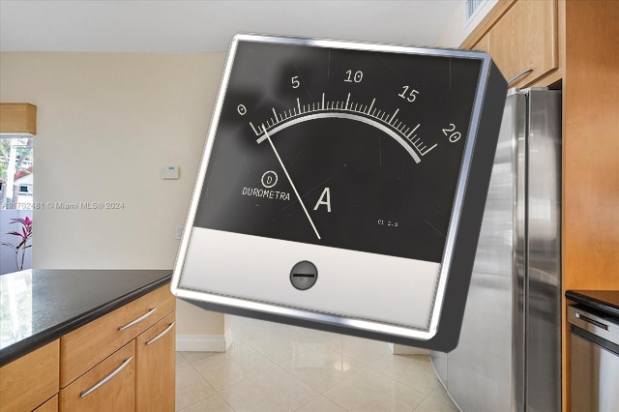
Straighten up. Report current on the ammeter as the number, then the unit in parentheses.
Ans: 1 (A)
